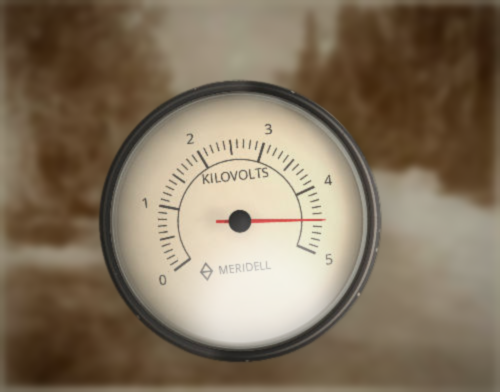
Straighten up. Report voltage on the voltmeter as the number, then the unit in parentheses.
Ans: 4.5 (kV)
